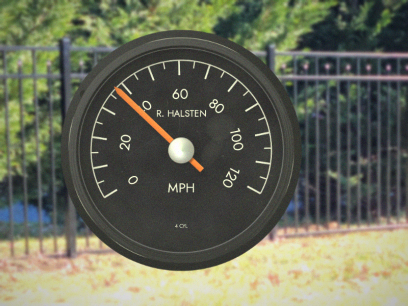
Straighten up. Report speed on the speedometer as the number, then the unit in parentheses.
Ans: 37.5 (mph)
